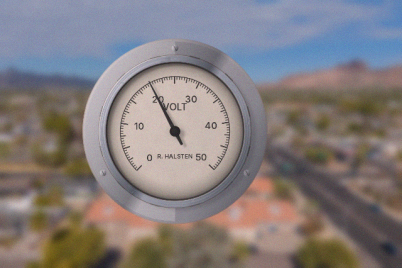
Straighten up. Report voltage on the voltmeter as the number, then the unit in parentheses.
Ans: 20 (V)
